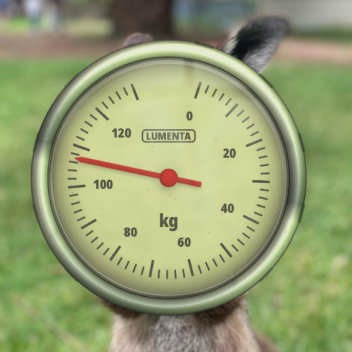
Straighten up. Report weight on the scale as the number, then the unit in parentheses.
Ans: 107 (kg)
